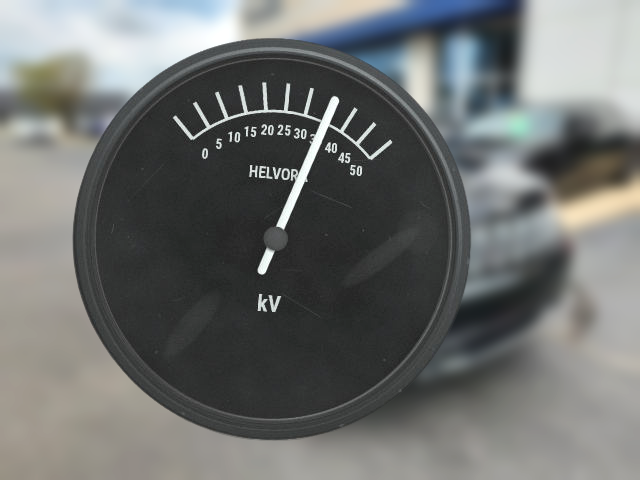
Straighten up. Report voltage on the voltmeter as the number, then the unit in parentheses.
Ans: 35 (kV)
